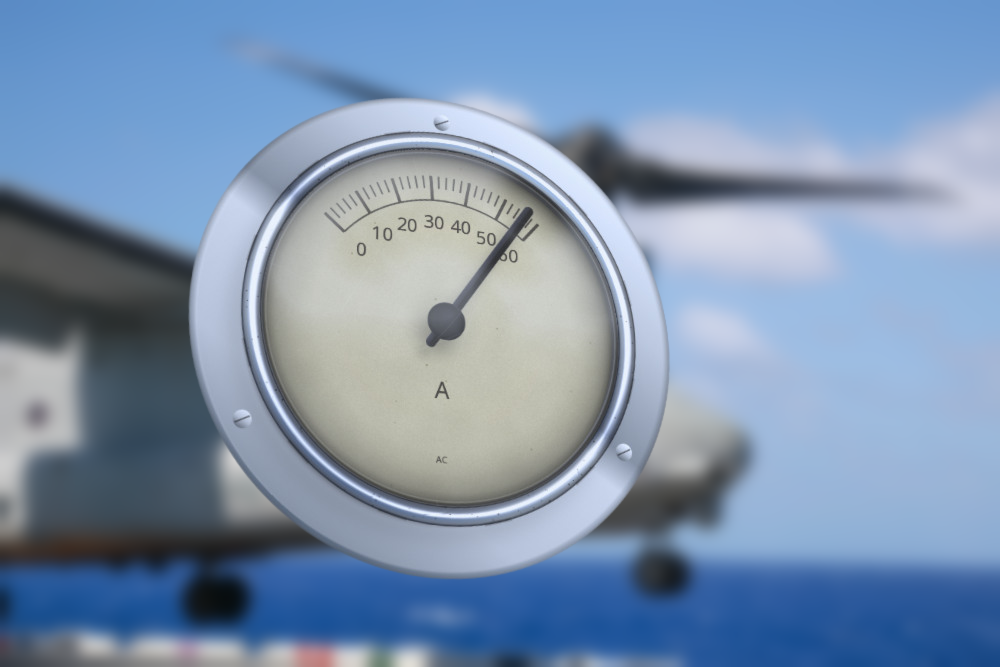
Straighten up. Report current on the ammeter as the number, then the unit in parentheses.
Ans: 56 (A)
